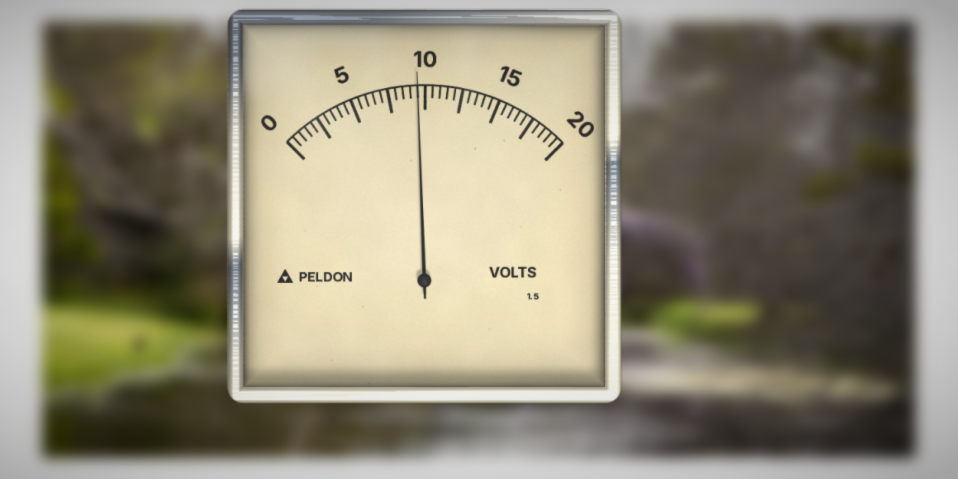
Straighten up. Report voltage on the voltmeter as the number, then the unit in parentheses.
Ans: 9.5 (V)
